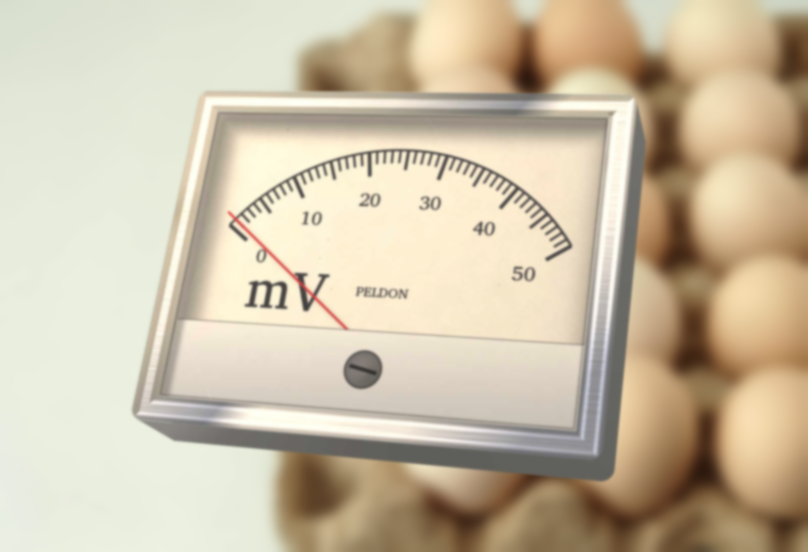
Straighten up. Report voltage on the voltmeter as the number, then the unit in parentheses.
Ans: 1 (mV)
